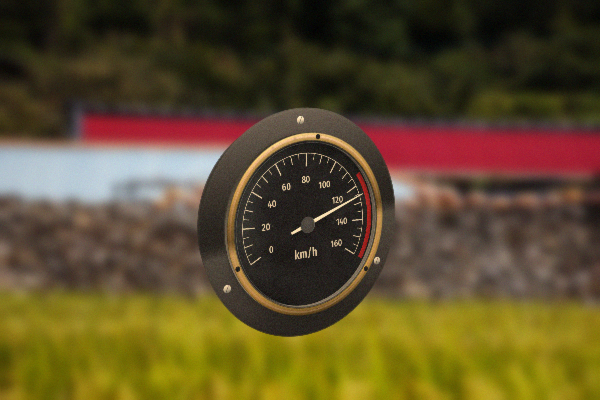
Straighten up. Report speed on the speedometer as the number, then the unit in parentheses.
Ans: 125 (km/h)
